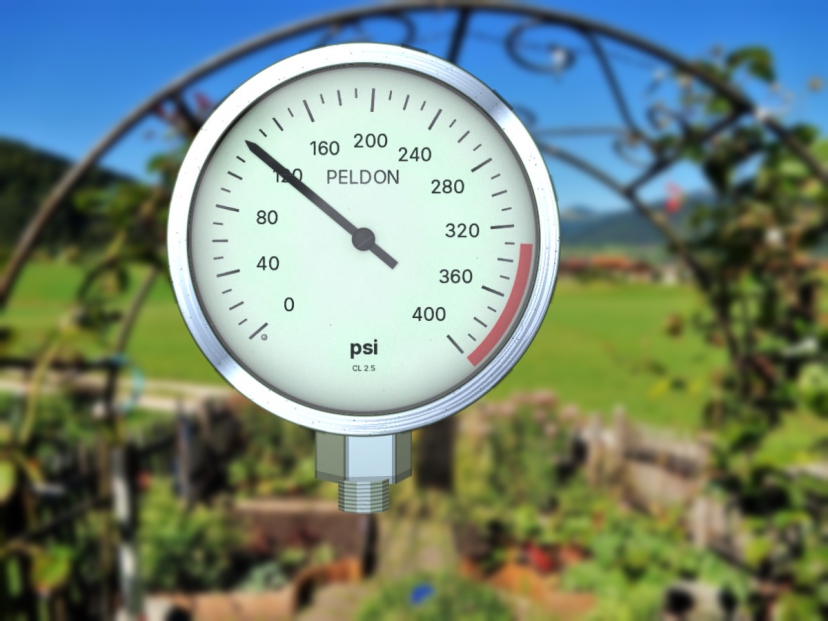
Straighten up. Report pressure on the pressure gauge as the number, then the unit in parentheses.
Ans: 120 (psi)
